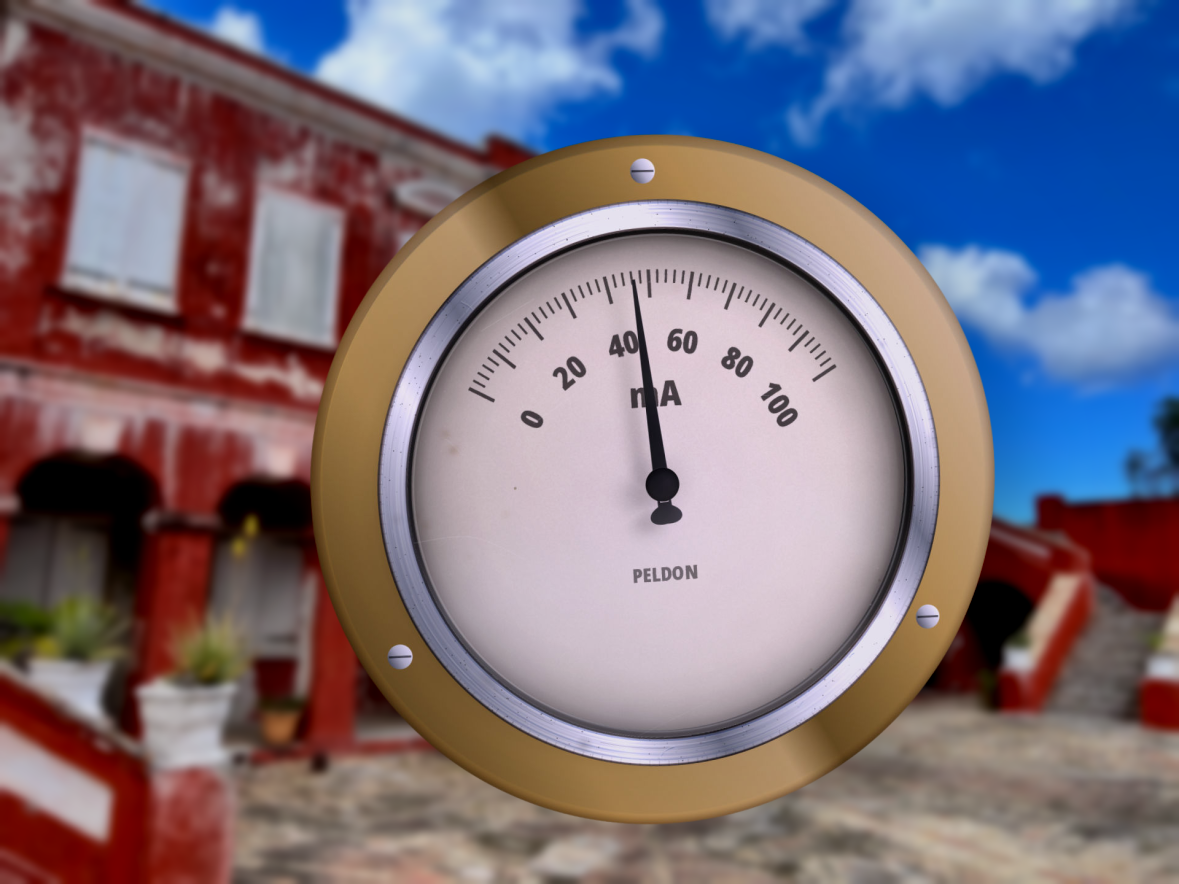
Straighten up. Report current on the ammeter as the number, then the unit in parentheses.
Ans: 46 (mA)
